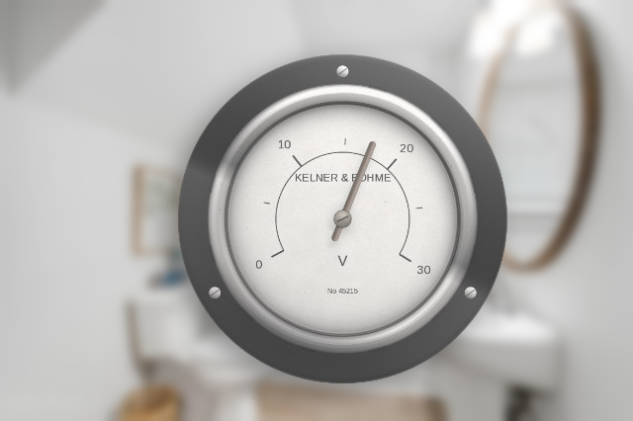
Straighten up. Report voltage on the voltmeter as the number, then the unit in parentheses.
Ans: 17.5 (V)
